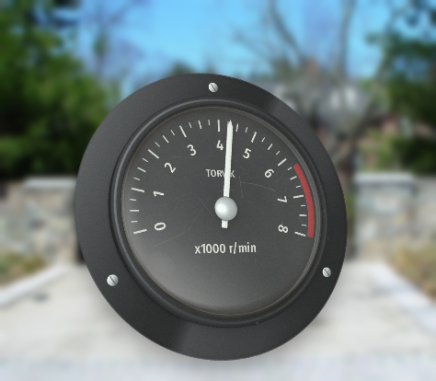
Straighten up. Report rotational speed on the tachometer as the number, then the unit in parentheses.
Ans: 4250 (rpm)
